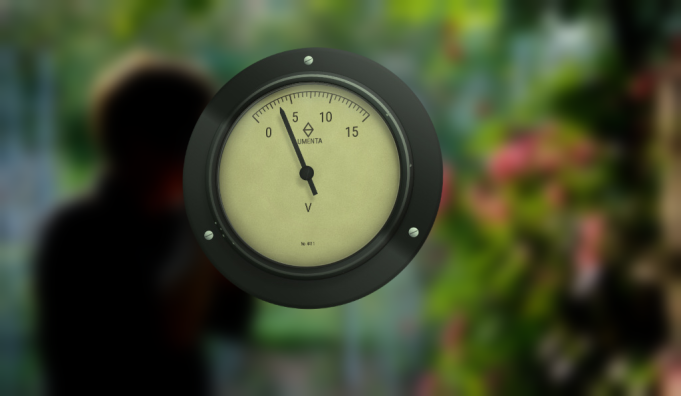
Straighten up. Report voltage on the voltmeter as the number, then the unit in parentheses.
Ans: 3.5 (V)
